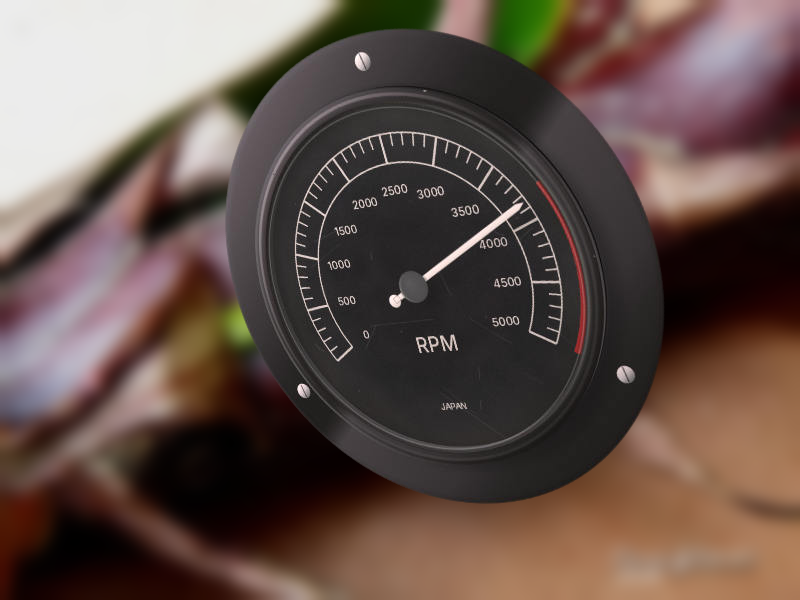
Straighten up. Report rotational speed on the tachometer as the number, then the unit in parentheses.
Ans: 3850 (rpm)
